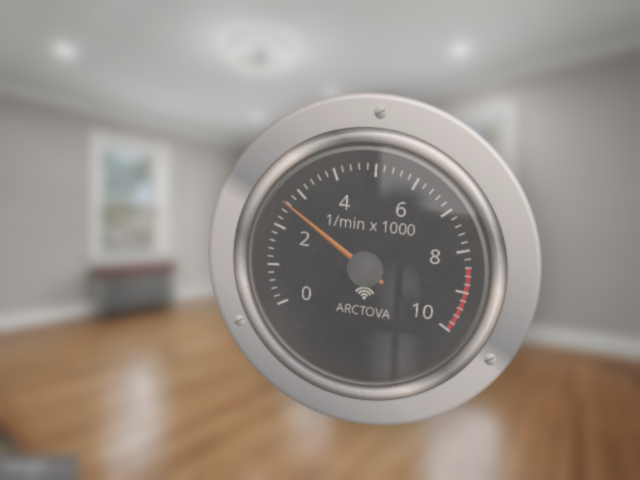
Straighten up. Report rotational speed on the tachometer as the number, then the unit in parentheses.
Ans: 2600 (rpm)
